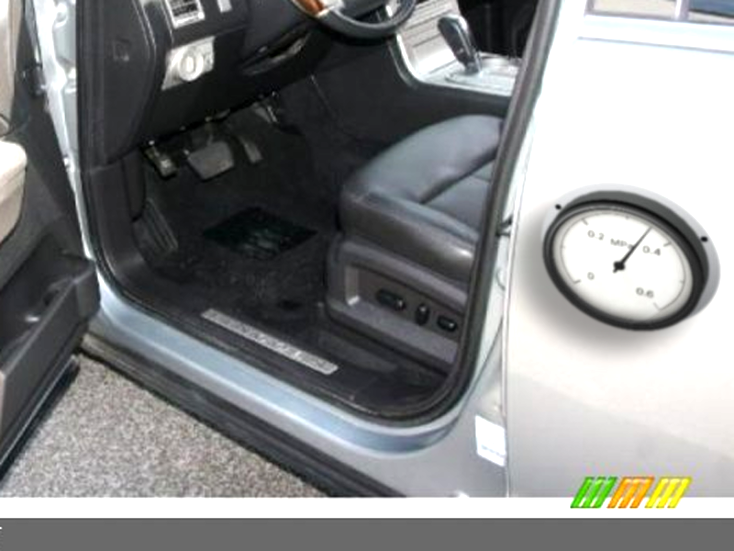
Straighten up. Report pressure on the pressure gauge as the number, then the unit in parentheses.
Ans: 0.35 (MPa)
